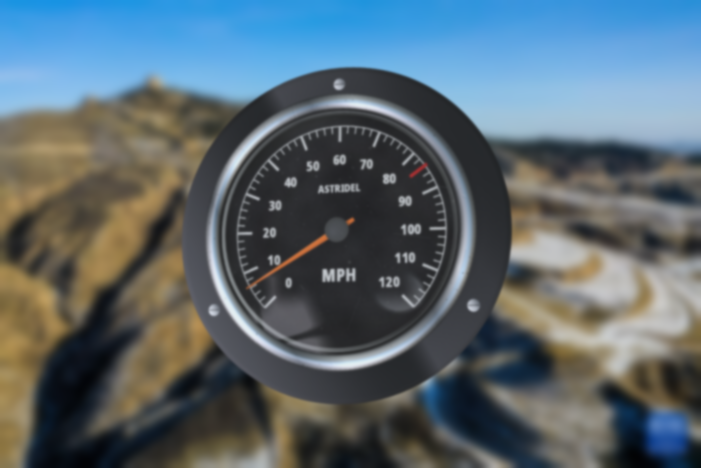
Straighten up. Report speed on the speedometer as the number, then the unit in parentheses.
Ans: 6 (mph)
